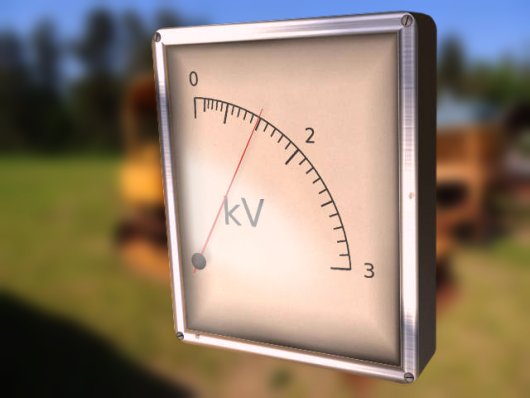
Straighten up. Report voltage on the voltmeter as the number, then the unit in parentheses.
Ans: 1.5 (kV)
